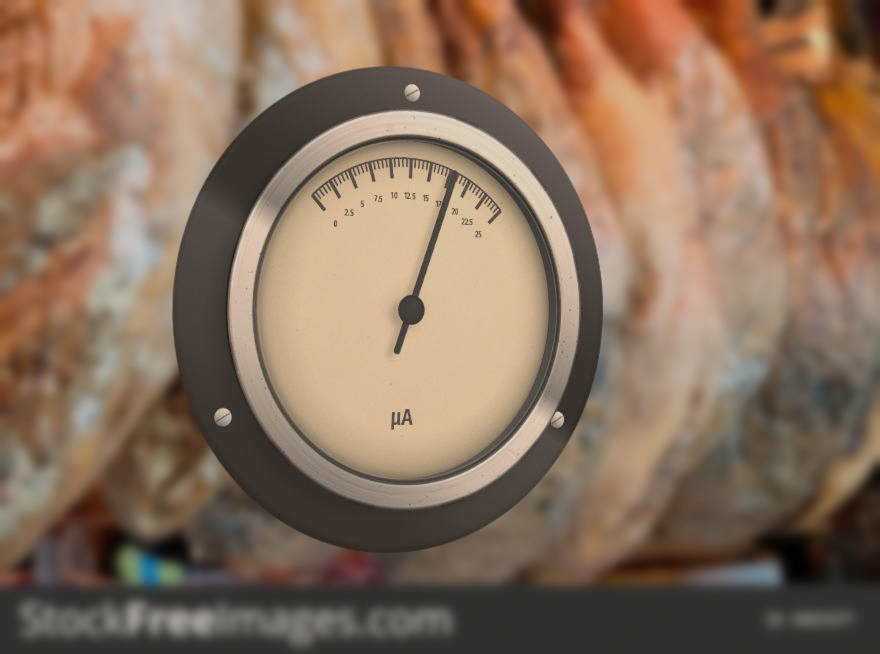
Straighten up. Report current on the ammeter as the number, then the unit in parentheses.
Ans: 17.5 (µA)
